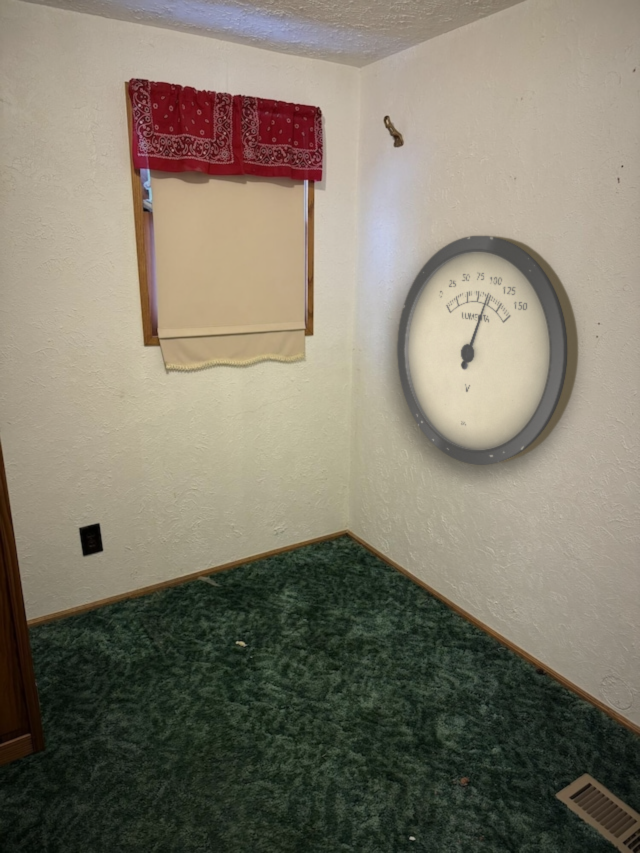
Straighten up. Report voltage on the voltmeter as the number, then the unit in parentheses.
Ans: 100 (V)
